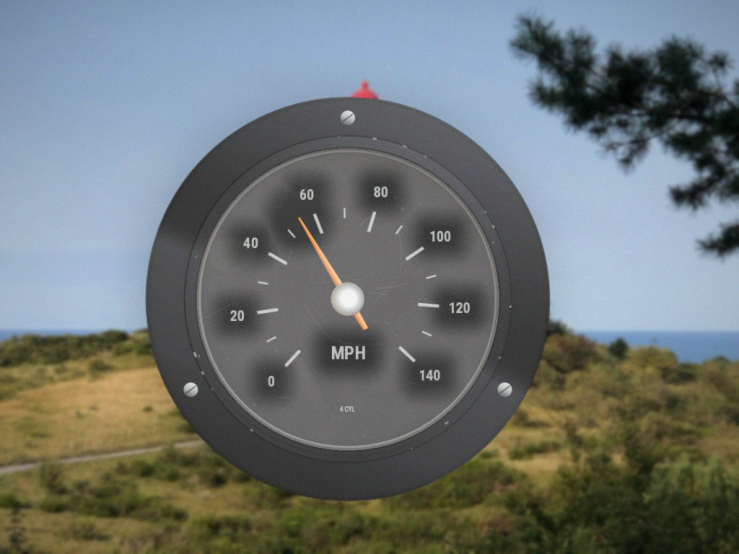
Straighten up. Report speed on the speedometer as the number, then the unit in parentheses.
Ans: 55 (mph)
